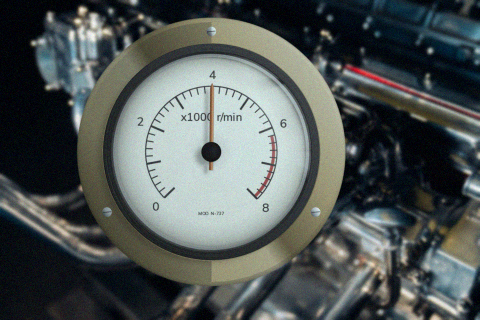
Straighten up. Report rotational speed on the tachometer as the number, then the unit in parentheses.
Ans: 4000 (rpm)
